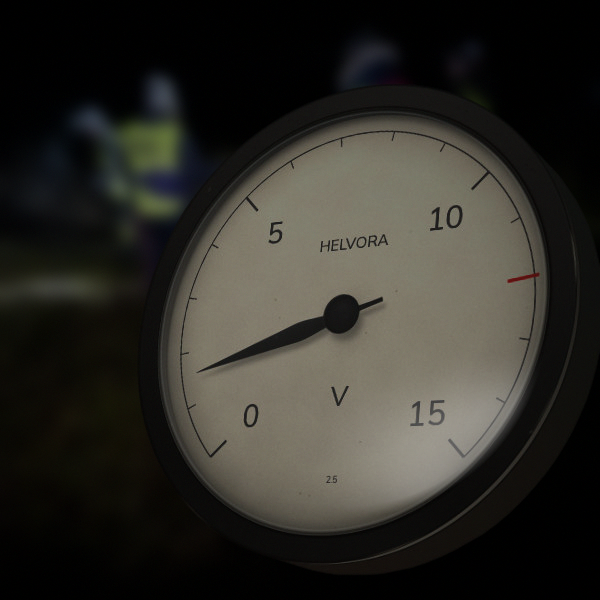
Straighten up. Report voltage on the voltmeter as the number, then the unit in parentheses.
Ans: 1.5 (V)
